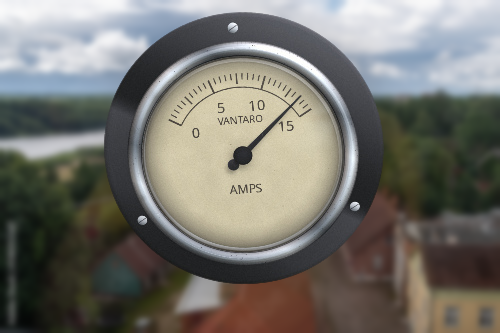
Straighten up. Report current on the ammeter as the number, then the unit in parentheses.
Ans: 13.5 (A)
